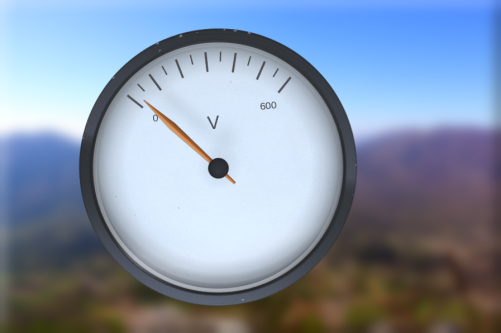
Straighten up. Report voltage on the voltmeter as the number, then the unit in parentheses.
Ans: 25 (V)
